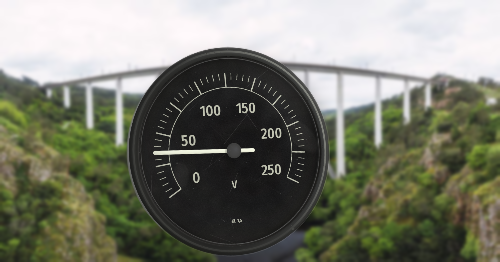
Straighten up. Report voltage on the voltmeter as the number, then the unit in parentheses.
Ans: 35 (V)
